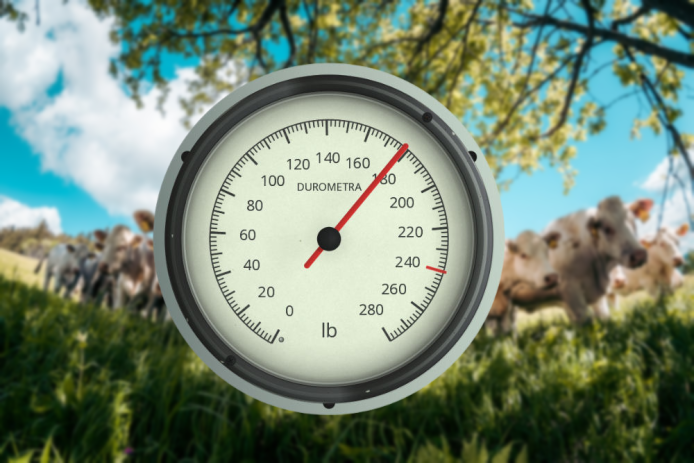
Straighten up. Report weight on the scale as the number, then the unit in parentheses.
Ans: 178 (lb)
